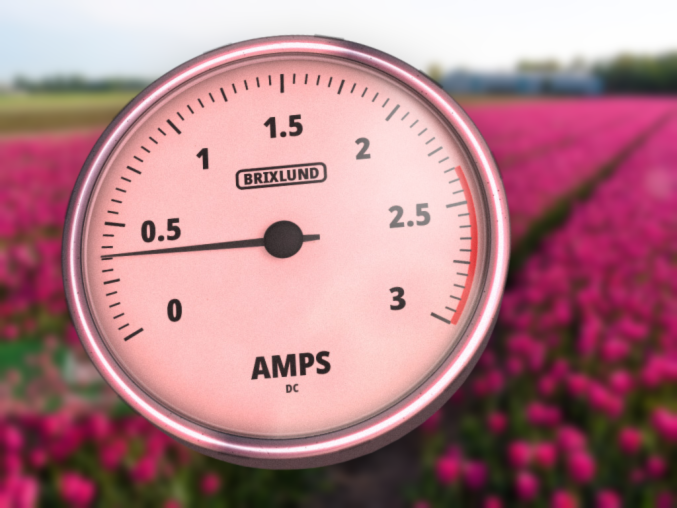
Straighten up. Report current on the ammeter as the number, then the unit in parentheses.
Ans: 0.35 (A)
